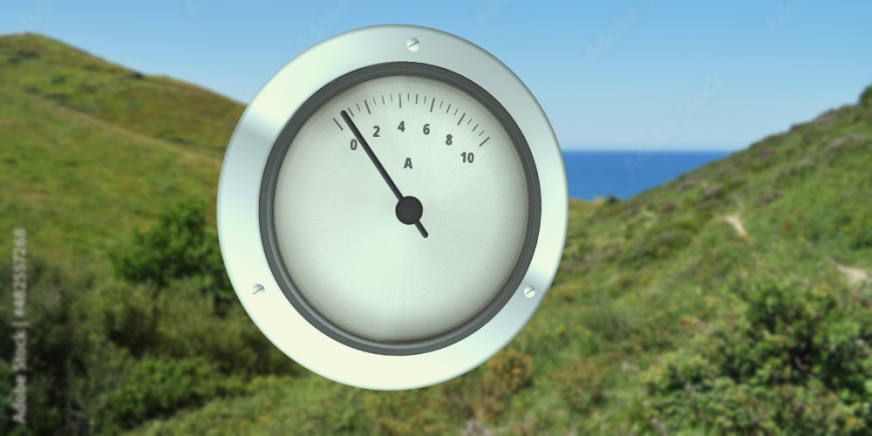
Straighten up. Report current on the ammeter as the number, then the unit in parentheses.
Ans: 0.5 (A)
